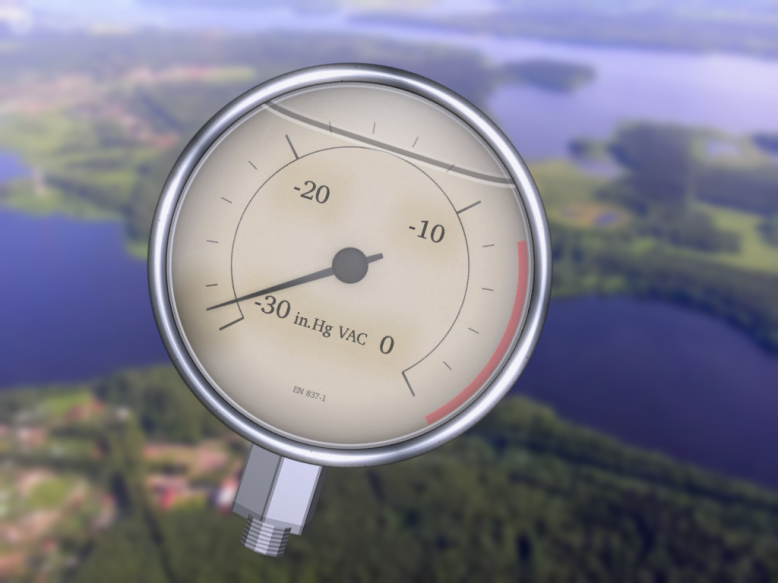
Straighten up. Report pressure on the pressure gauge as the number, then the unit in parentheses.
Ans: -29 (inHg)
